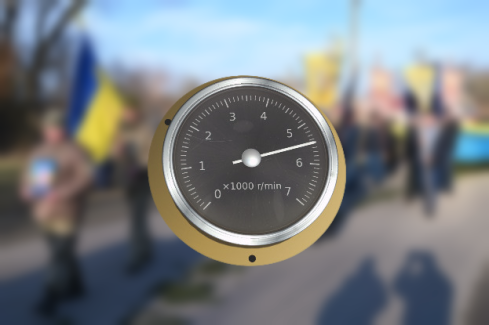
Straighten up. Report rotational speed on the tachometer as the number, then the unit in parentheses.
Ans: 5500 (rpm)
